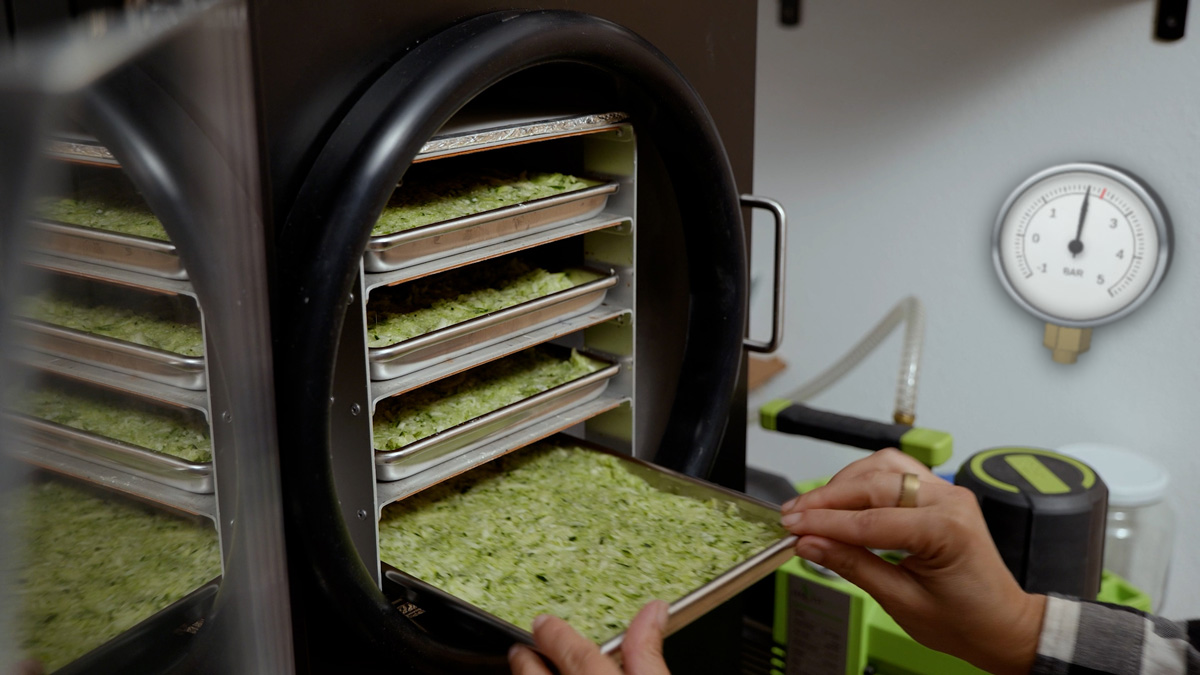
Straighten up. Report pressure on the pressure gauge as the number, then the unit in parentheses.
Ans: 2 (bar)
